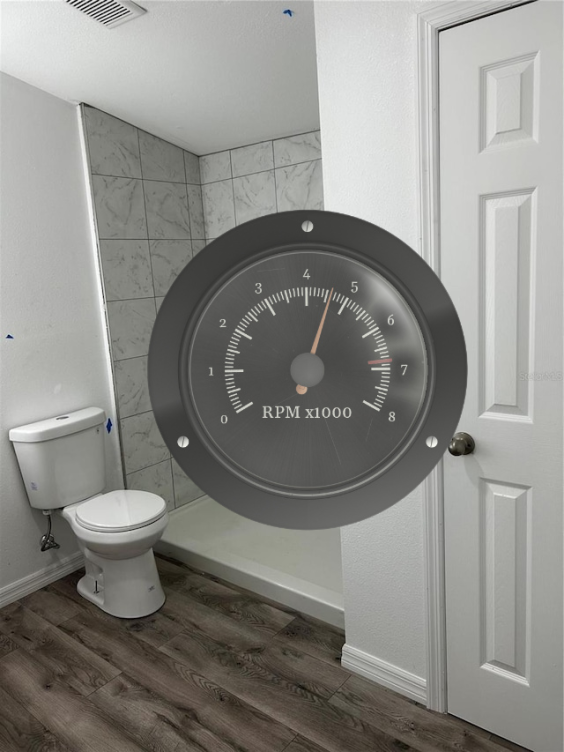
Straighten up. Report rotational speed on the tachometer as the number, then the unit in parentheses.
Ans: 4600 (rpm)
